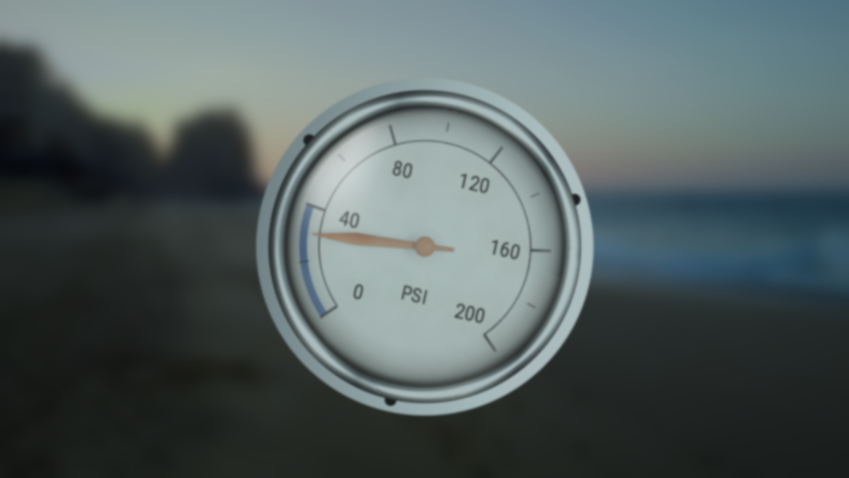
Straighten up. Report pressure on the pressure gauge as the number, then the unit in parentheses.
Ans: 30 (psi)
